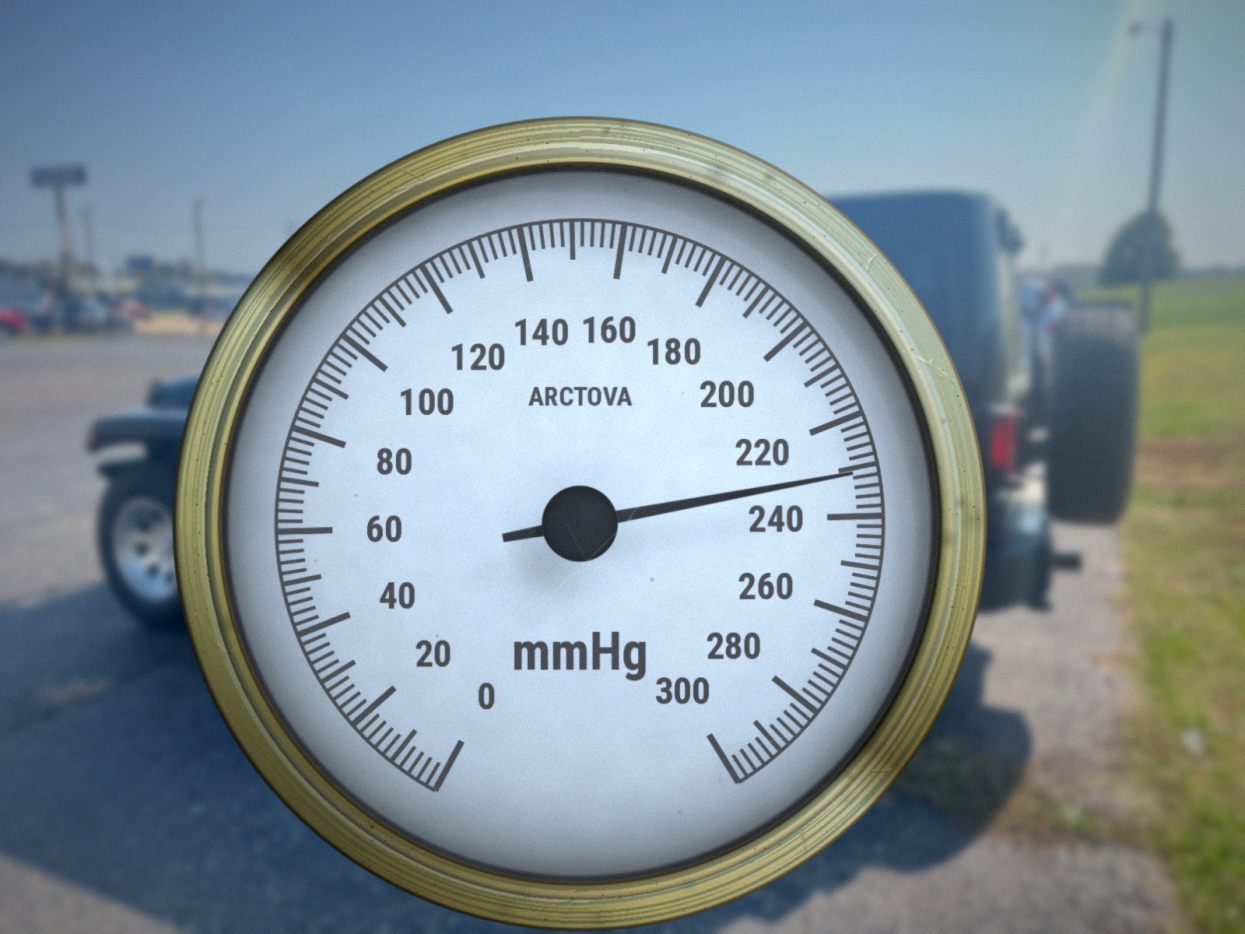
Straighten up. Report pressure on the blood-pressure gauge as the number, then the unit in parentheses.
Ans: 231 (mmHg)
